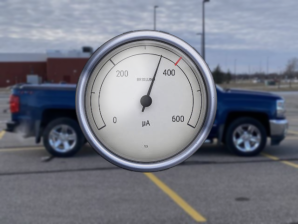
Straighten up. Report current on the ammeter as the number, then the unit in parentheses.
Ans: 350 (µA)
